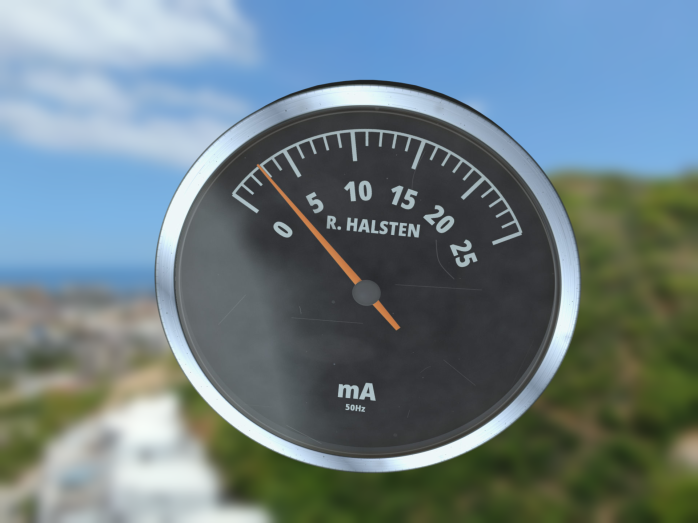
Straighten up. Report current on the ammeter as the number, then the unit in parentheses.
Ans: 3 (mA)
